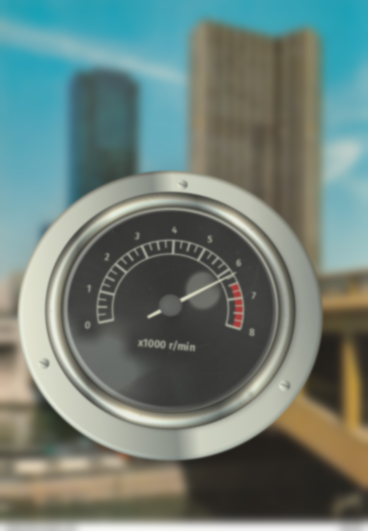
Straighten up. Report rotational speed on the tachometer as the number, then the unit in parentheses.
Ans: 6250 (rpm)
